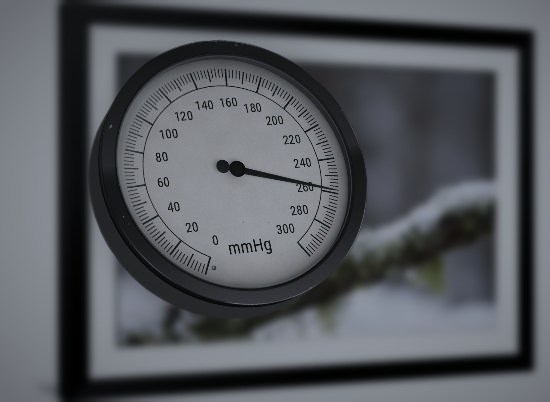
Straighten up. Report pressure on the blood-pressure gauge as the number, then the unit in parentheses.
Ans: 260 (mmHg)
